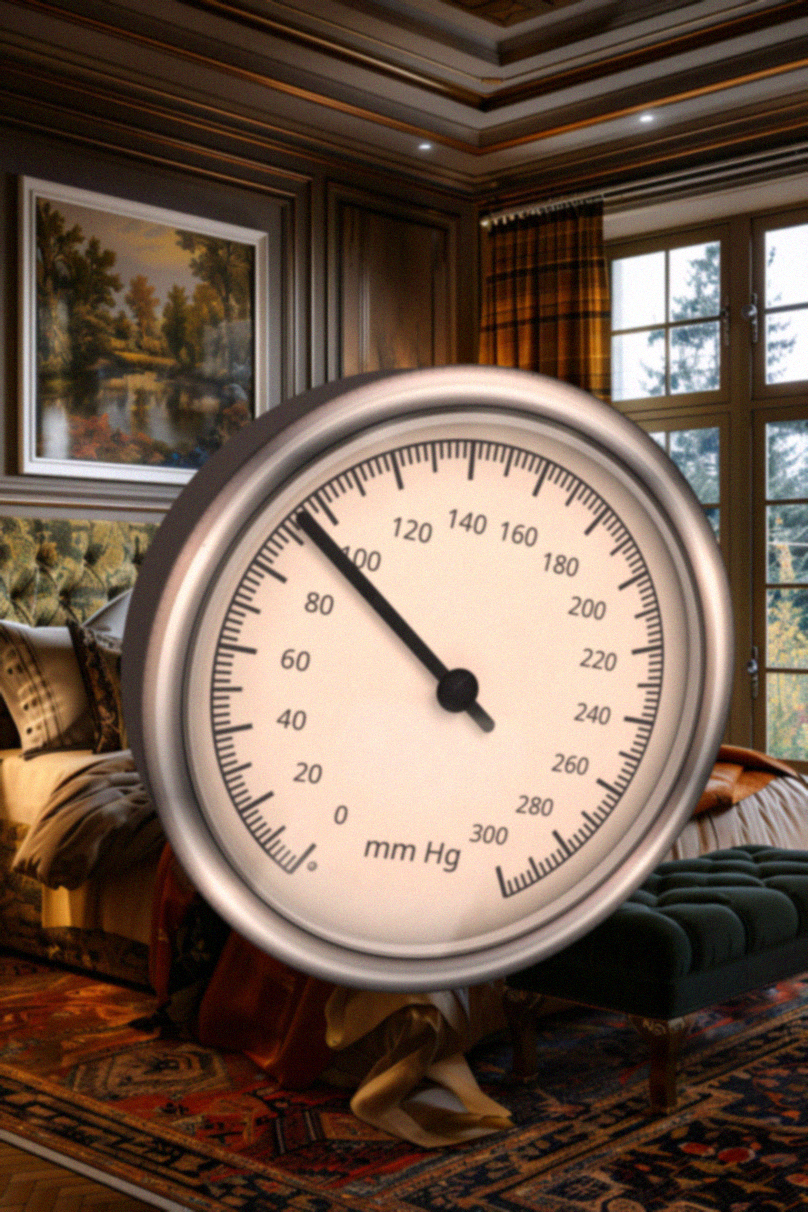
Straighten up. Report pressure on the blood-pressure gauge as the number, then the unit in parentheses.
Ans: 94 (mmHg)
